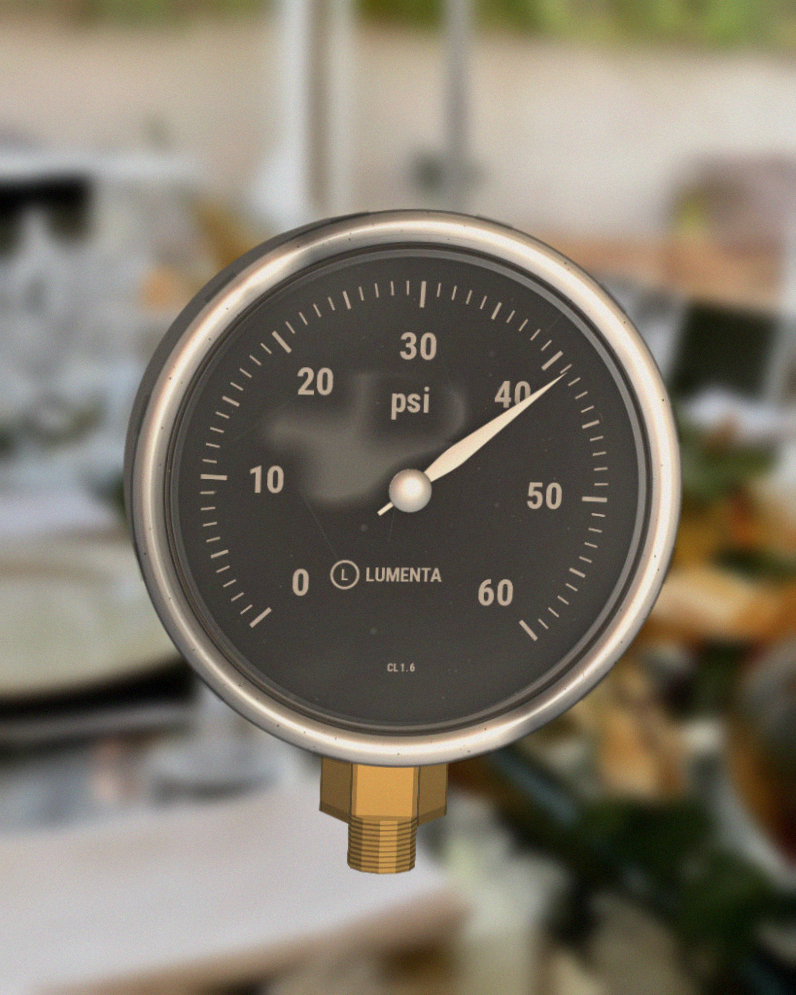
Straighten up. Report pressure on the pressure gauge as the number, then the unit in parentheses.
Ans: 41 (psi)
